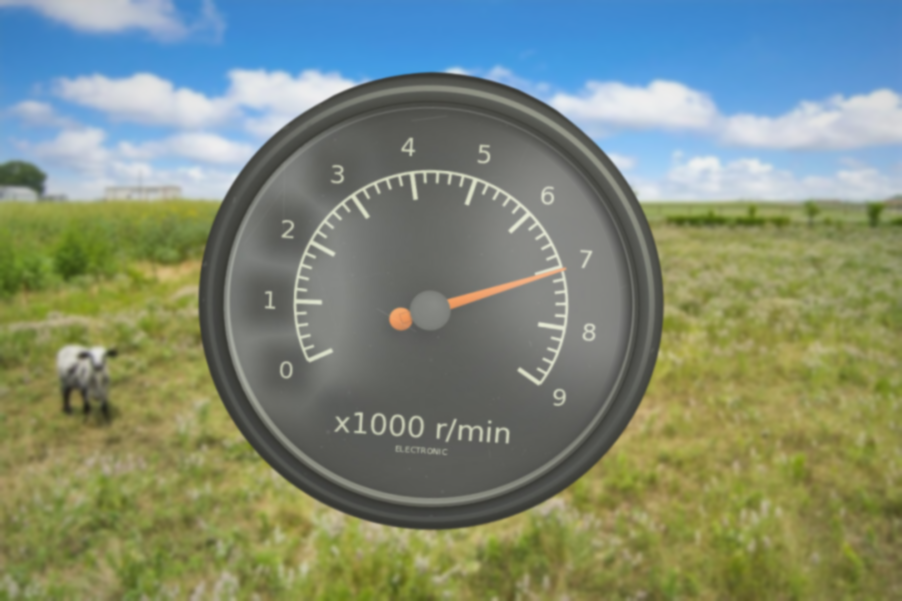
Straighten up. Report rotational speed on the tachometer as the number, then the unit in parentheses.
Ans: 7000 (rpm)
